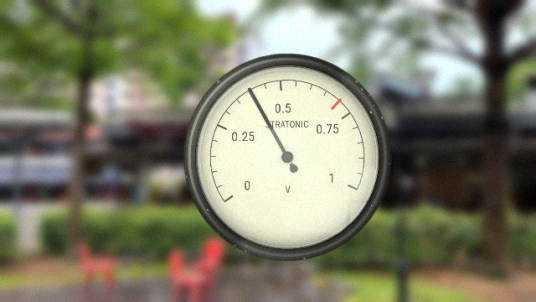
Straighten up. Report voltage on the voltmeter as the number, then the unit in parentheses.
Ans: 0.4 (V)
